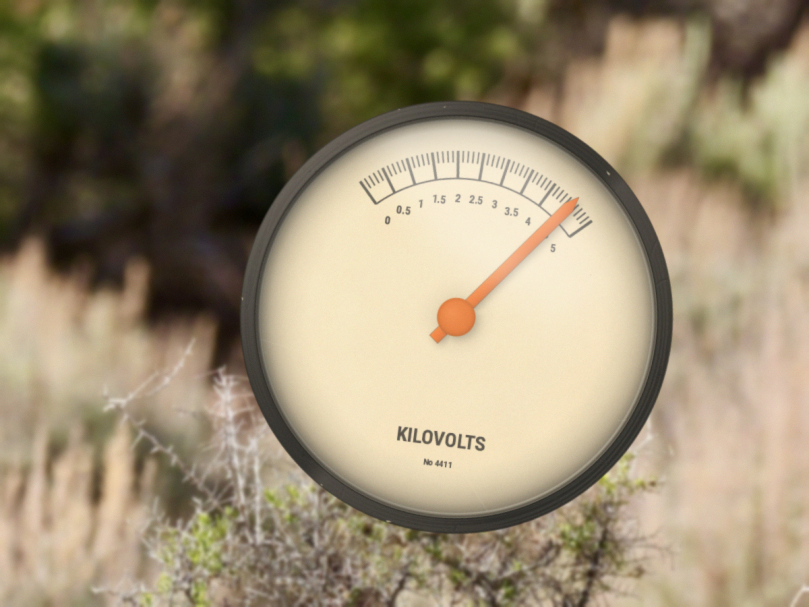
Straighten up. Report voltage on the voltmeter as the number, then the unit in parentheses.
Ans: 4.5 (kV)
